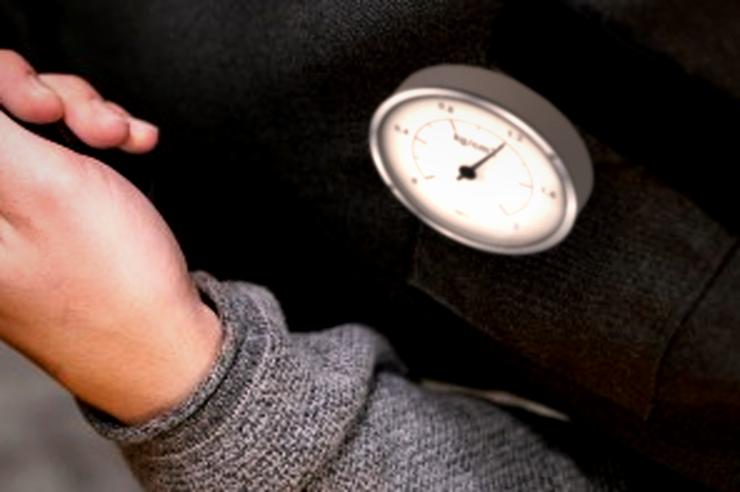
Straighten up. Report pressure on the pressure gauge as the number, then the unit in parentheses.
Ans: 1.2 (kg/cm²)
